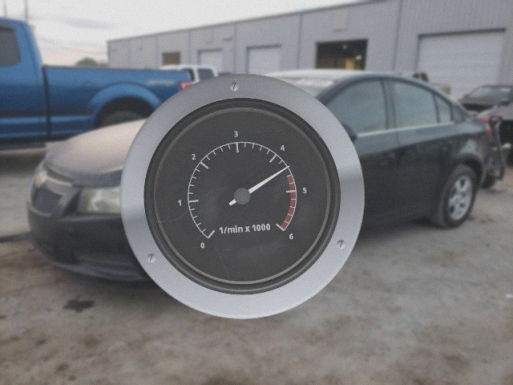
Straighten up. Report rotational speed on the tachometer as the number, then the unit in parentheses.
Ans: 4400 (rpm)
